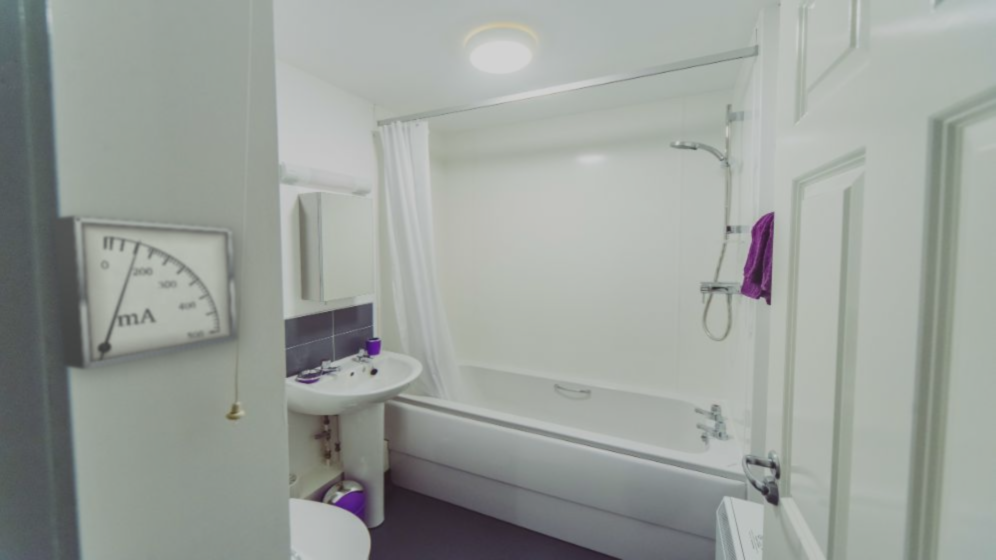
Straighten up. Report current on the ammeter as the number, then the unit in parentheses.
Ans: 150 (mA)
